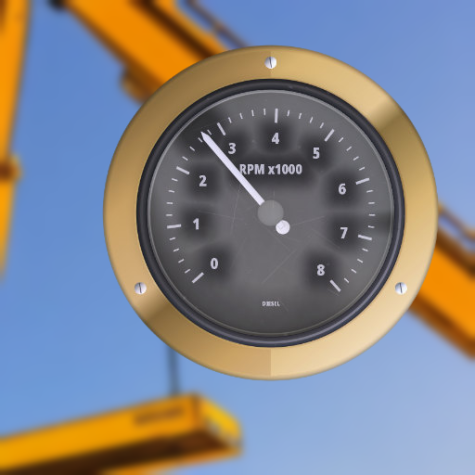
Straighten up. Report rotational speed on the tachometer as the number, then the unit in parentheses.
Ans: 2700 (rpm)
